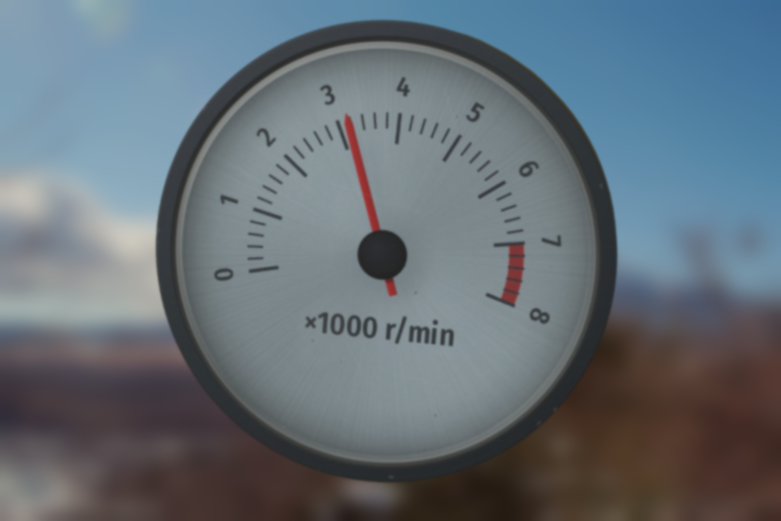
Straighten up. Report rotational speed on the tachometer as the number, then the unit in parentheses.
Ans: 3200 (rpm)
